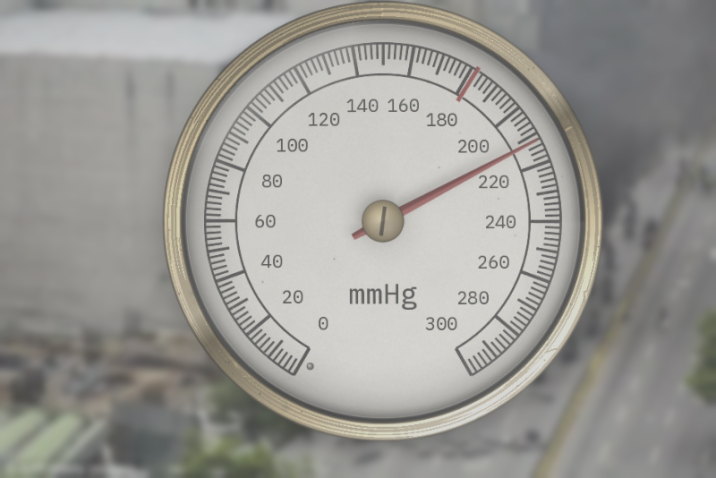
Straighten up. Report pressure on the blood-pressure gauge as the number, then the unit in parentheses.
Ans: 212 (mmHg)
